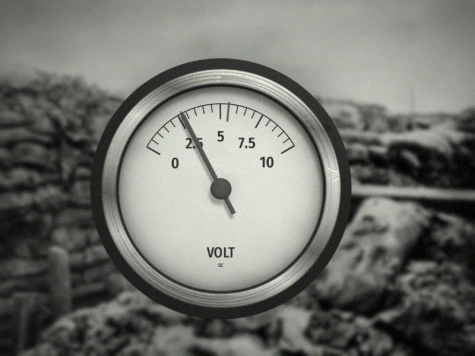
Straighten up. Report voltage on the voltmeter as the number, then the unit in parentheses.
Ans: 2.75 (V)
